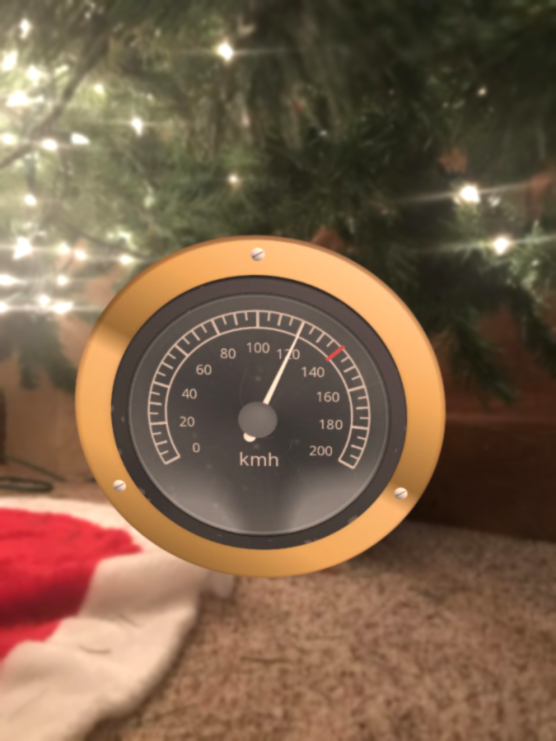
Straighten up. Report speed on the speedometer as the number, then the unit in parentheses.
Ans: 120 (km/h)
